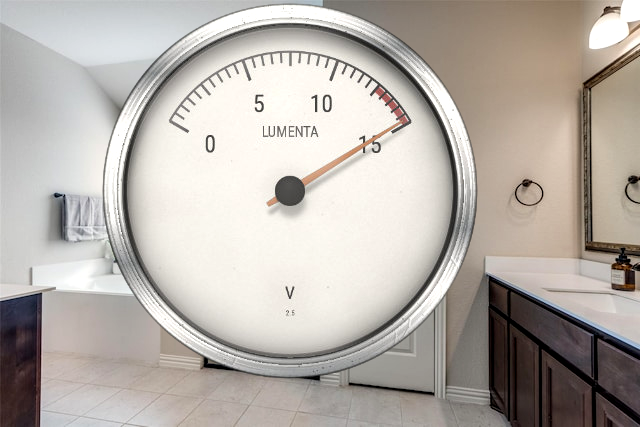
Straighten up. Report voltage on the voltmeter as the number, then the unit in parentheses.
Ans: 14.75 (V)
